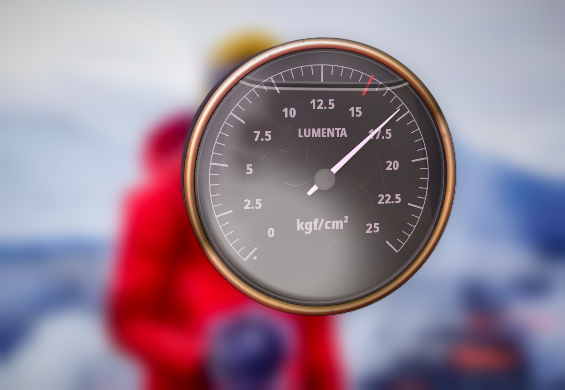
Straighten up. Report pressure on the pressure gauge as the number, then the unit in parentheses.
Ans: 17 (kg/cm²)
